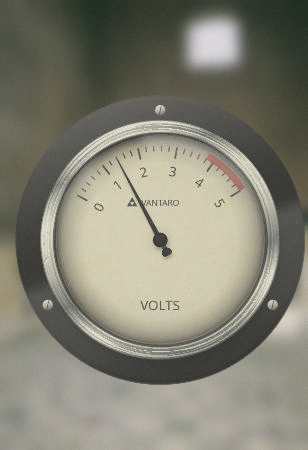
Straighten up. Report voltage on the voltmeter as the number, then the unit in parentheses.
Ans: 1.4 (V)
